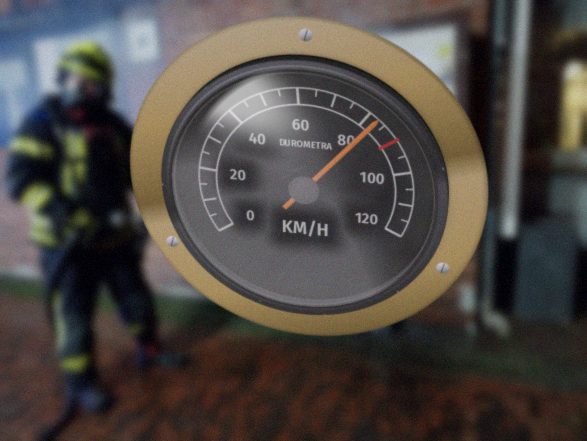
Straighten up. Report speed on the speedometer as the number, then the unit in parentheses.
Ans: 82.5 (km/h)
